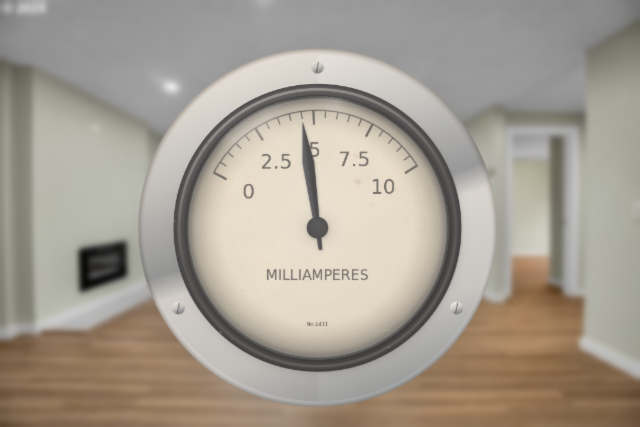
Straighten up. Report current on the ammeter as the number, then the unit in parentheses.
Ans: 4.5 (mA)
